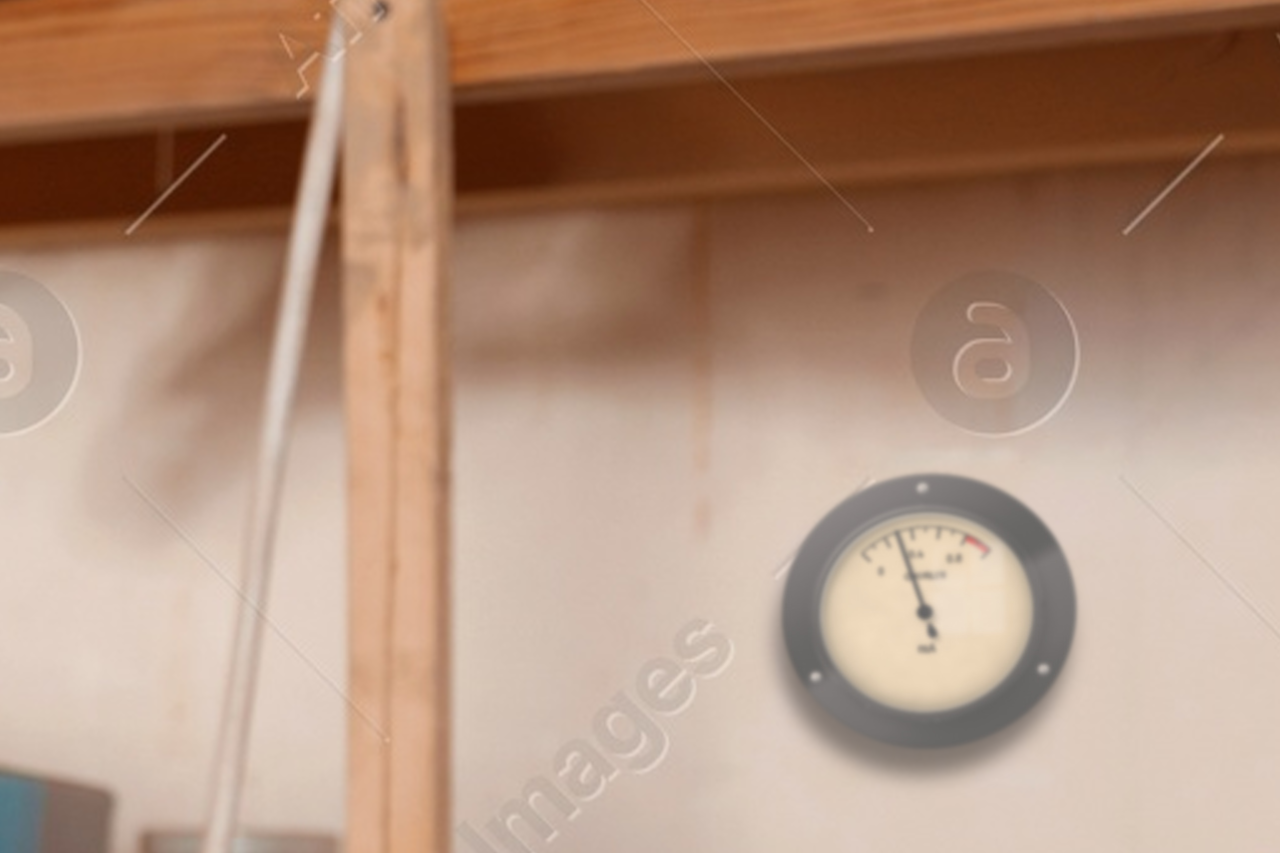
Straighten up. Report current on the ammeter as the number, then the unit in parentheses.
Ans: 0.3 (mA)
